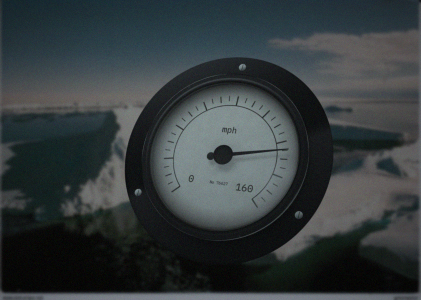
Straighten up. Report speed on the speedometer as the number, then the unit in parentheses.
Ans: 125 (mph)
